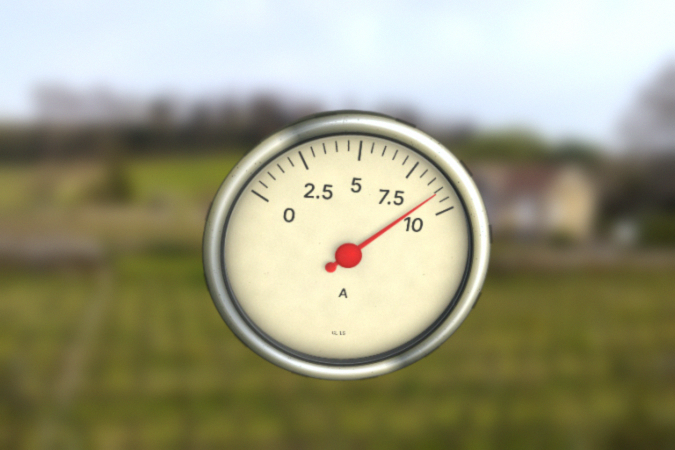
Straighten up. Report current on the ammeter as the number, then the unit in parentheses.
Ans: 9 (A)
